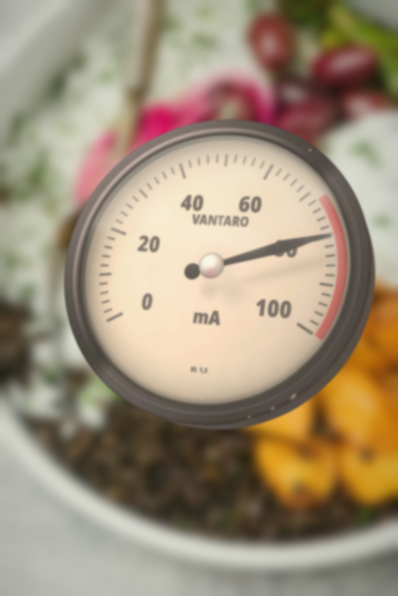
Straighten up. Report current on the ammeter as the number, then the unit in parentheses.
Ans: 80 (mA)
